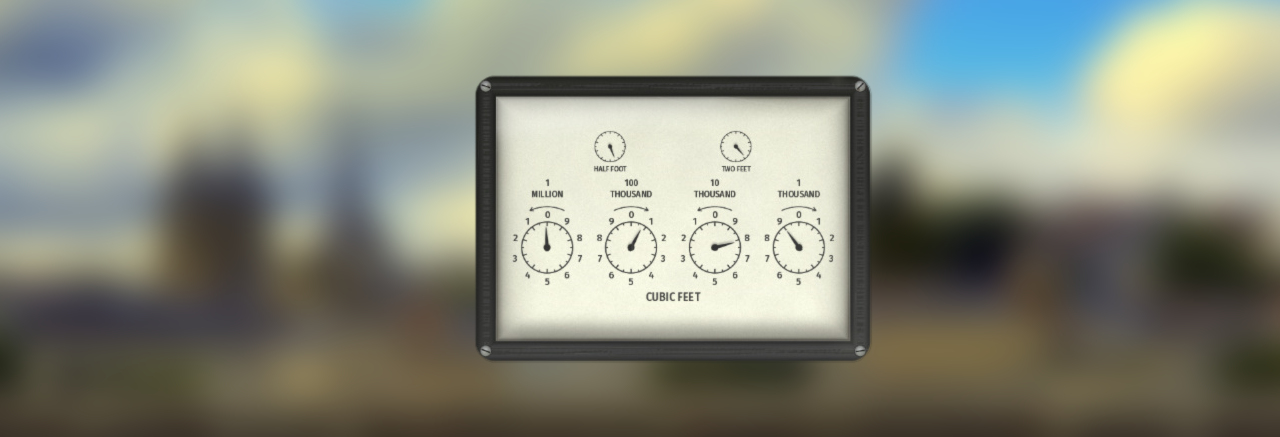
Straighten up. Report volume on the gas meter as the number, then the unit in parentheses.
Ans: 7900 (ft³)
